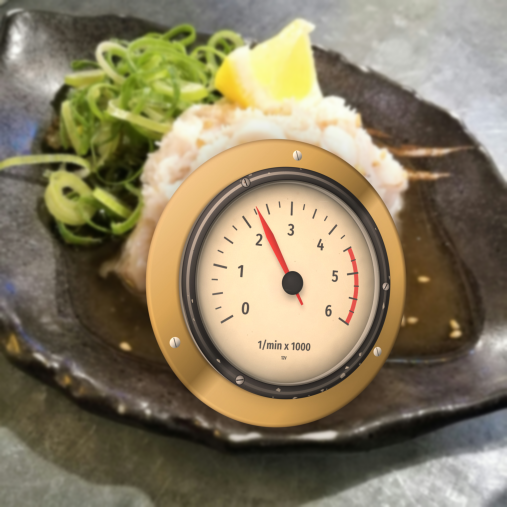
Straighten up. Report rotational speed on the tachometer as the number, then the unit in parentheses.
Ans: 2250 (rpm)
